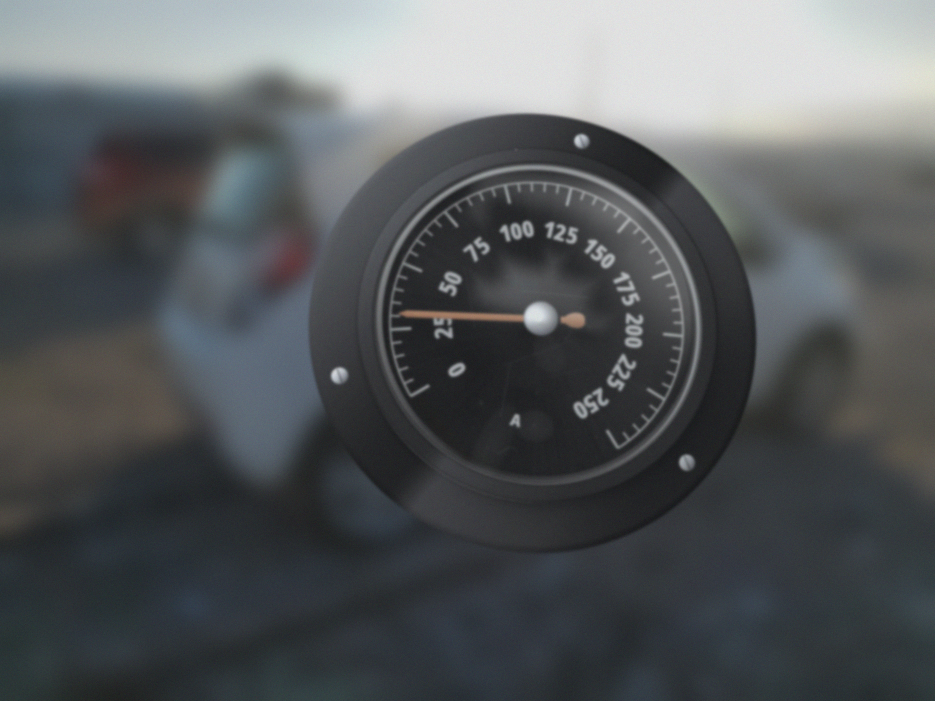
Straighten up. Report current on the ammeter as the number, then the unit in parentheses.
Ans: 30 (A)
